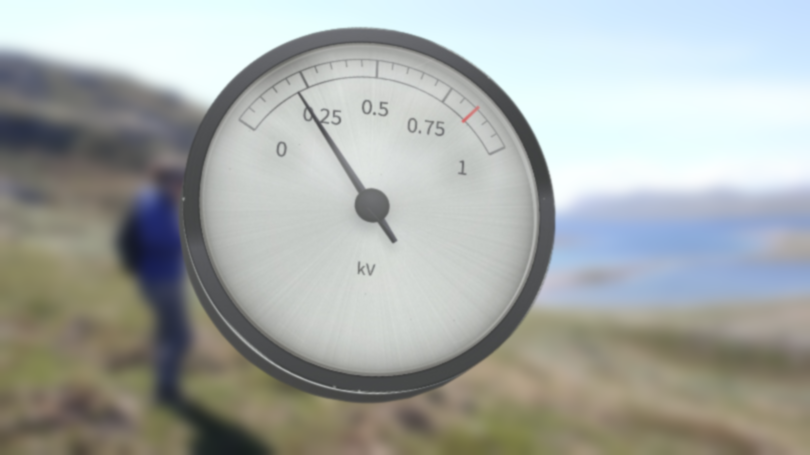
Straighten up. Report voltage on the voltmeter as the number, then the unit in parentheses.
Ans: 0.2 (kV)
